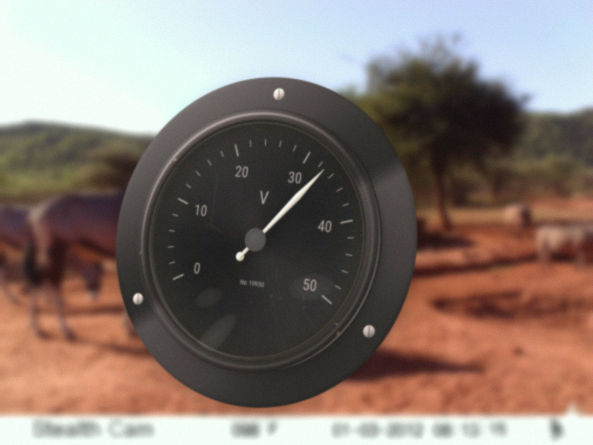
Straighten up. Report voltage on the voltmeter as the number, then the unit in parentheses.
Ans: 33 (V)
